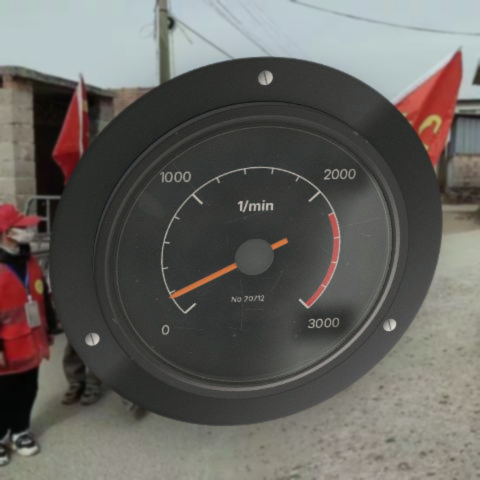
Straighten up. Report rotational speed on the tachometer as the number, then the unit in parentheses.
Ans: 200 (rpm)
